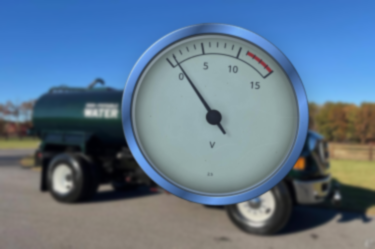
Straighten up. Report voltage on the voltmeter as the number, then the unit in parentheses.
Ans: 1 (V)
